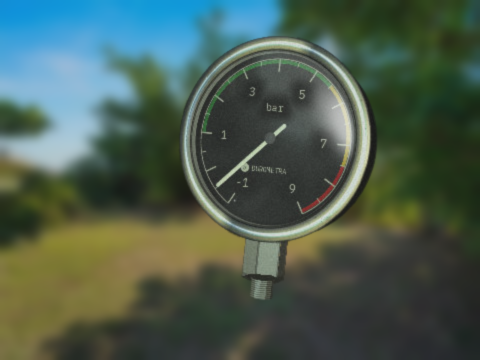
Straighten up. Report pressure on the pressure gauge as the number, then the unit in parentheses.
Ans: -0.5 (bar)
